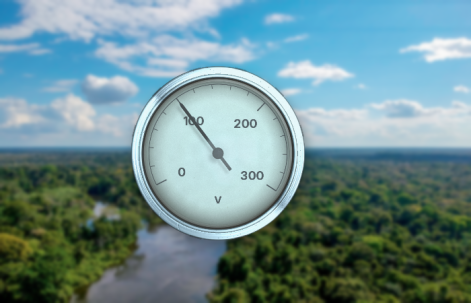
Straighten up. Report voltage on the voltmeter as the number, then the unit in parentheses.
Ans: 100 (V)
